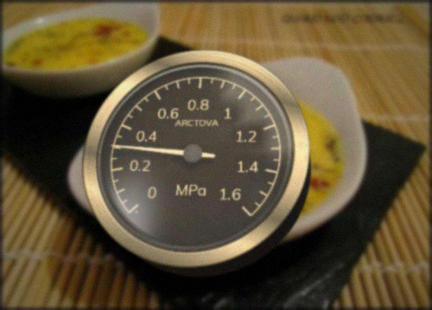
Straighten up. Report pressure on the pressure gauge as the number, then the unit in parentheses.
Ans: 0.3 (MPa)
